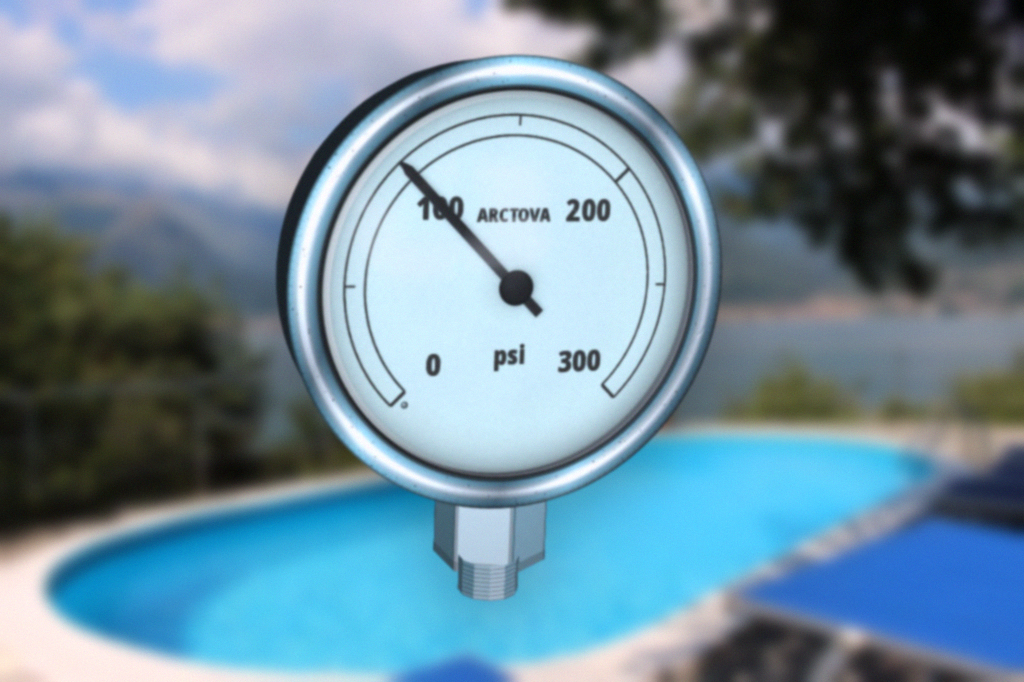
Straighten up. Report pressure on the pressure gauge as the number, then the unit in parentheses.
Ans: 100 (psi)
